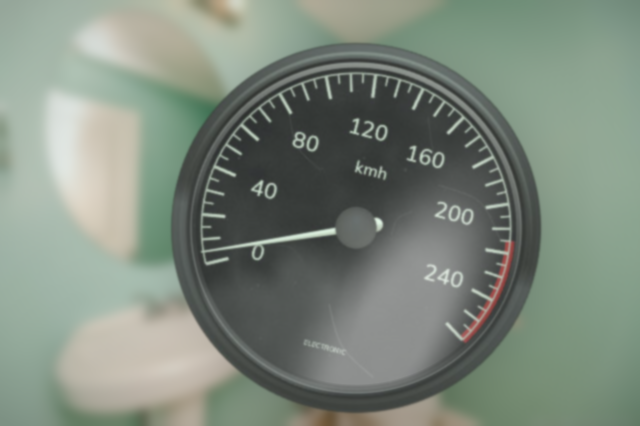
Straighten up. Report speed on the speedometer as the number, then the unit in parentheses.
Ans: 5 (km/h)
